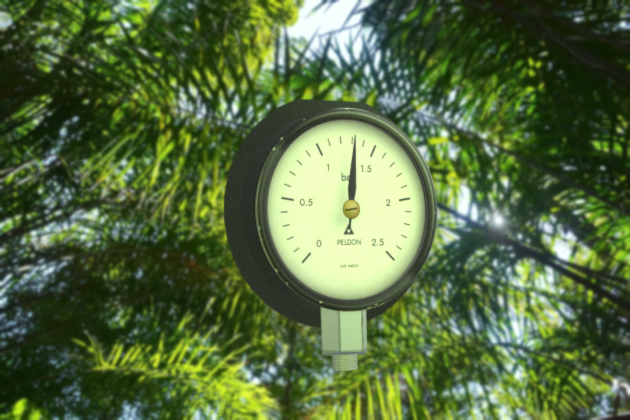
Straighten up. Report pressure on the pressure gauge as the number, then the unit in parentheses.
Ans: 1.3 (bar)
